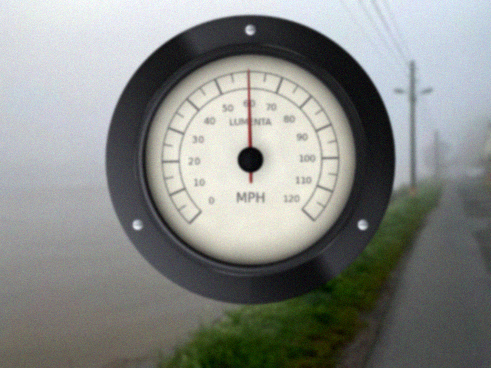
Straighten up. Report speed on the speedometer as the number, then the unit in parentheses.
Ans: 60 (mph)
